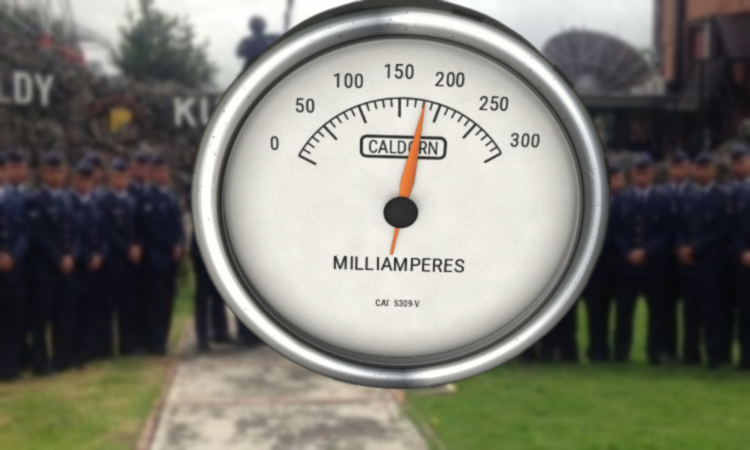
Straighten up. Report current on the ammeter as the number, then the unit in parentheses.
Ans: 180 (mA)
